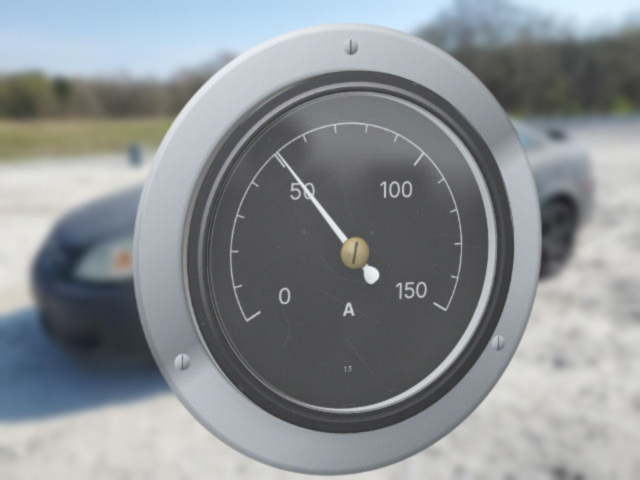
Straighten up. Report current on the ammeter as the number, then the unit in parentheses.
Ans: 50 (A)
